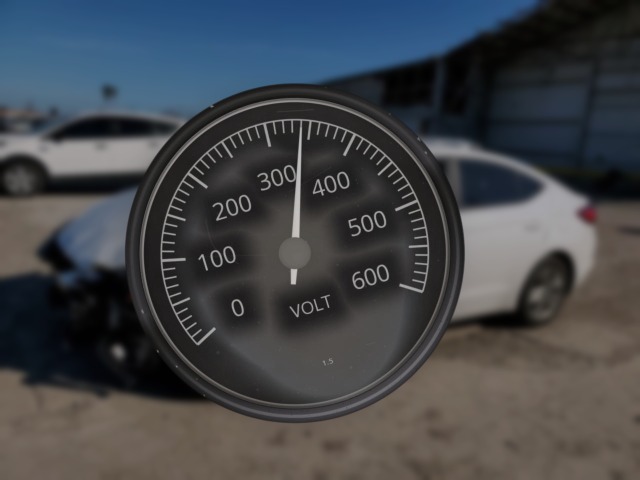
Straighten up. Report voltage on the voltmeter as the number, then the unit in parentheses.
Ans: 340 (V)
